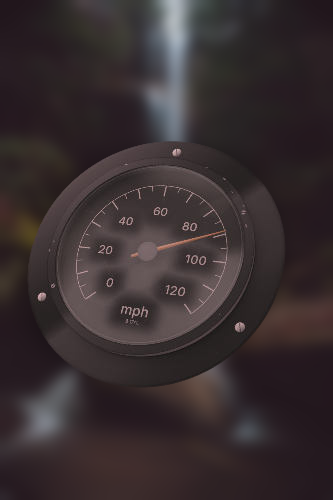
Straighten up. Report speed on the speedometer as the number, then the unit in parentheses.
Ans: 90 (mph)
